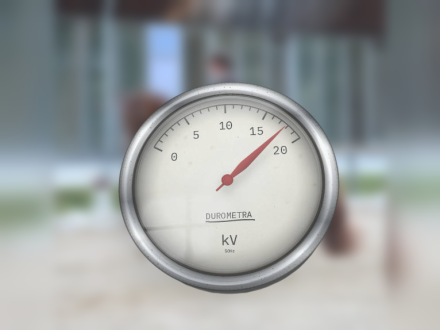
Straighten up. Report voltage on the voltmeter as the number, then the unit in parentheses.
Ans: 18 (kV)
